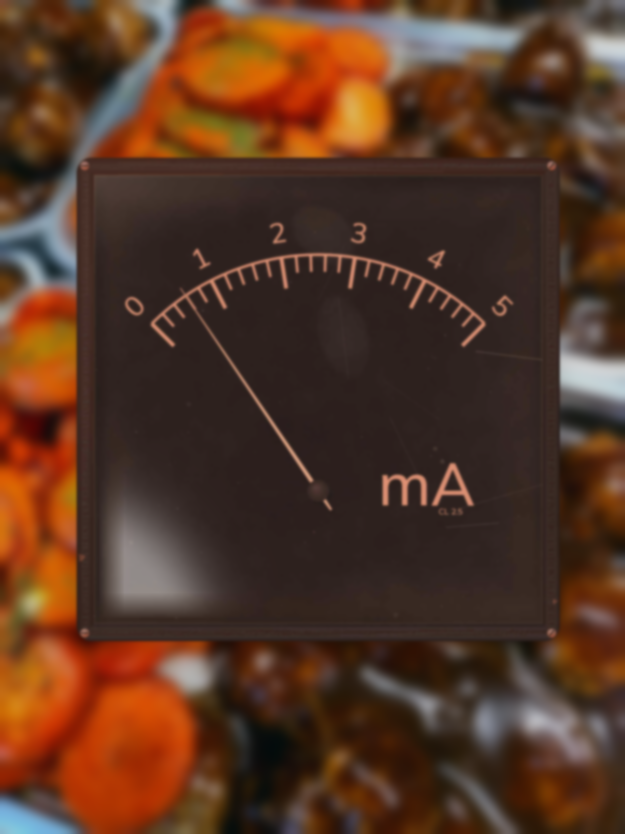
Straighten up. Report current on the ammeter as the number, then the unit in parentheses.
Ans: 0.6 (mA)
